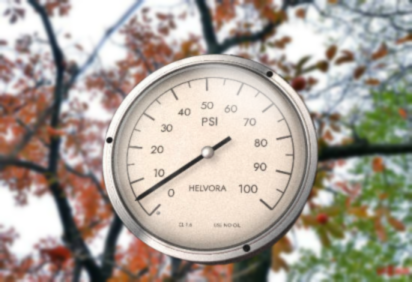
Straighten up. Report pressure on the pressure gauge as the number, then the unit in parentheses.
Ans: 5 (psi)
